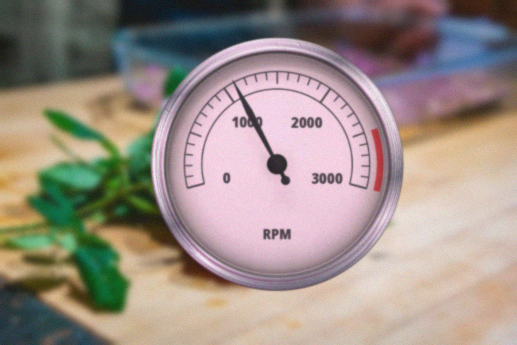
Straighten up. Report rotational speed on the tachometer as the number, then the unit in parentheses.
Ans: 1100 (rpm)
